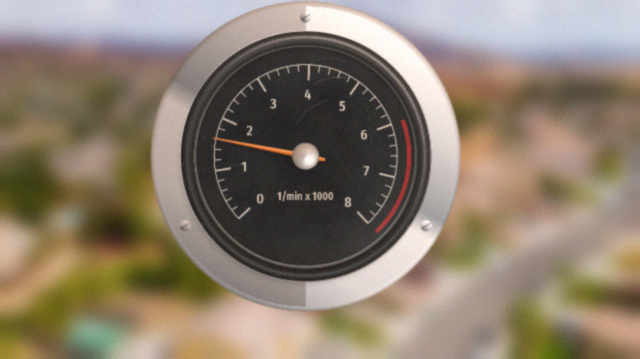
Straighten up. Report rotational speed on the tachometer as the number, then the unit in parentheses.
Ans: 1600 (rpm)
